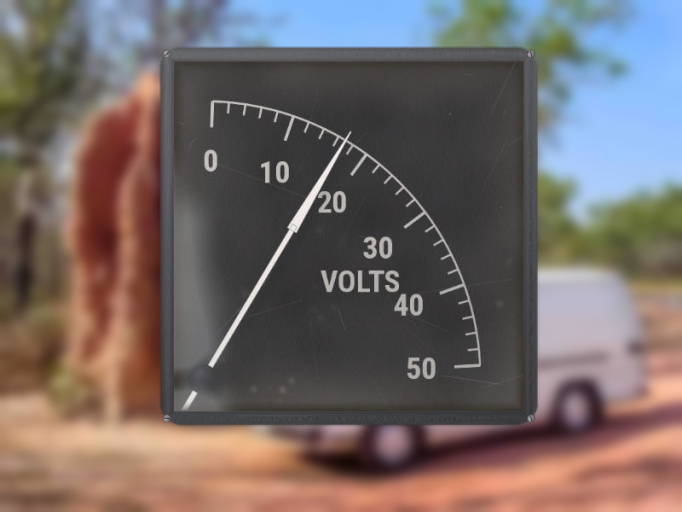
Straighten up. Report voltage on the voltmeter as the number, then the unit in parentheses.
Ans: 17 (V)
